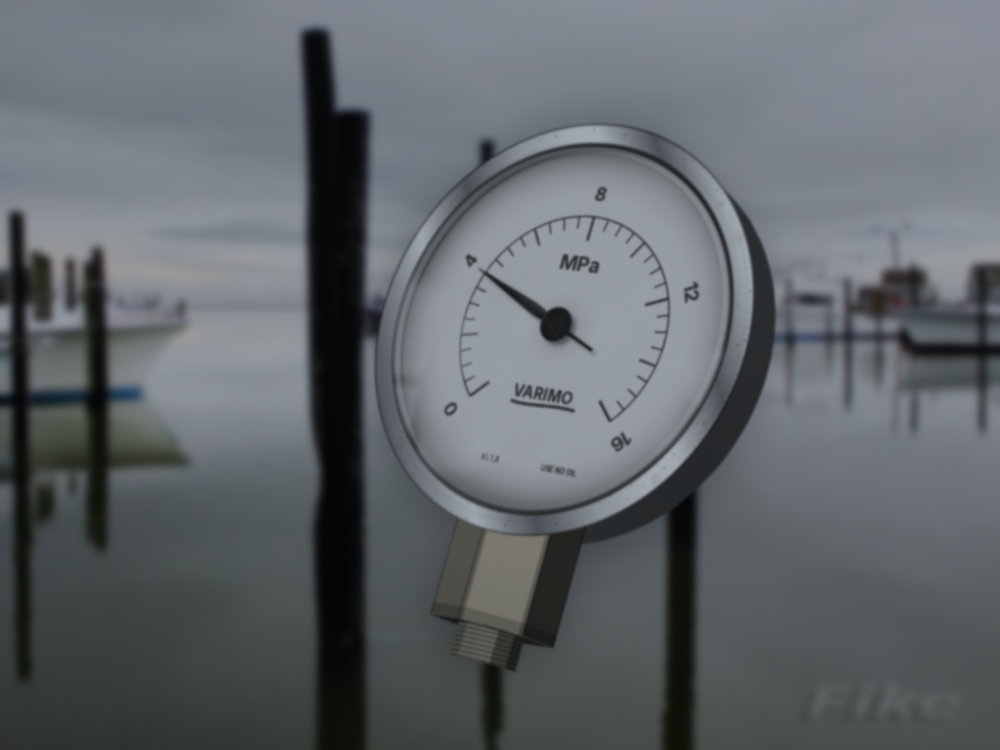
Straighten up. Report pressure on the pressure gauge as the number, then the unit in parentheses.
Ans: 4 (MPa)
